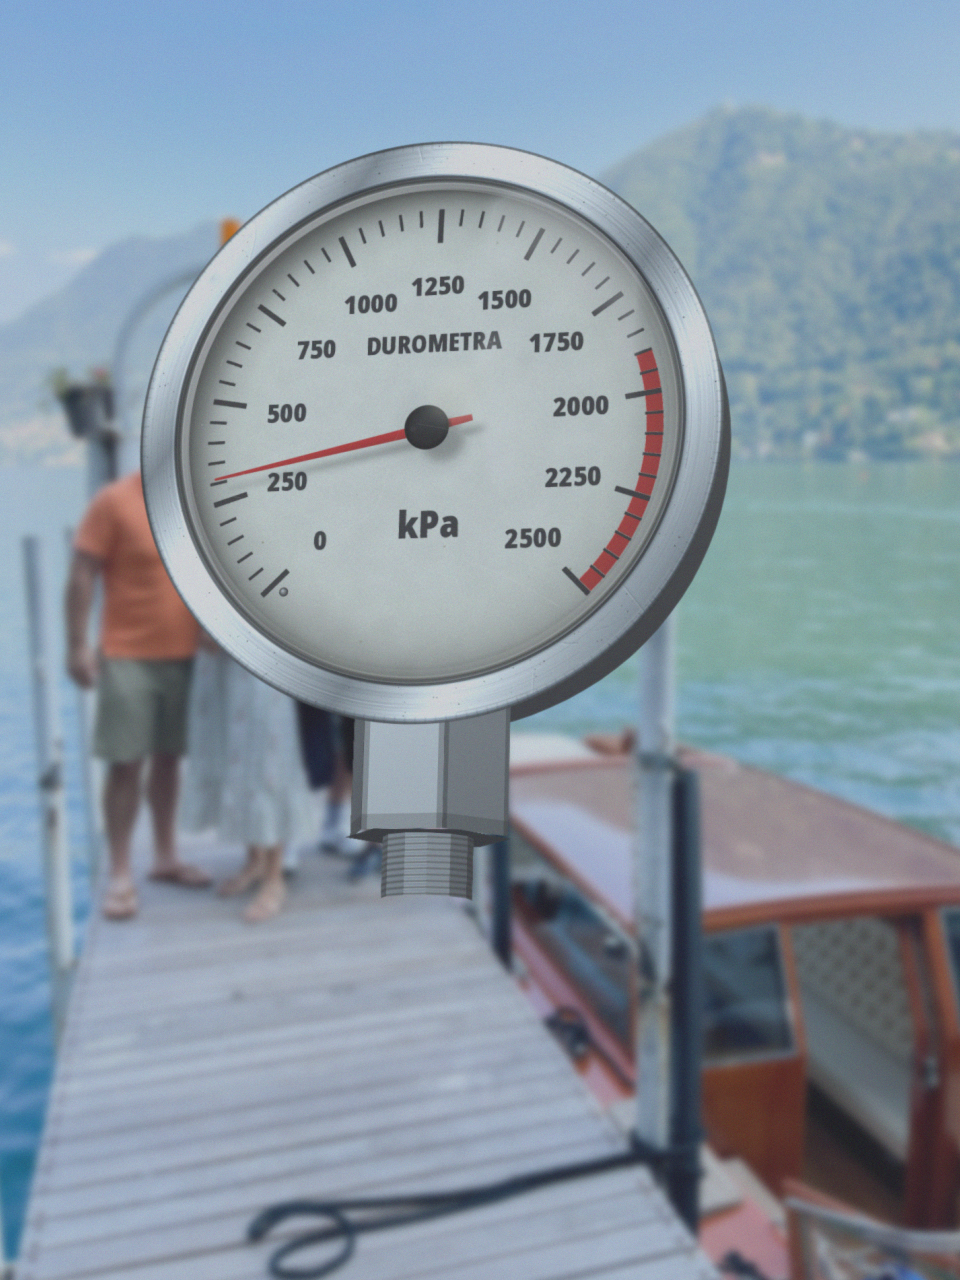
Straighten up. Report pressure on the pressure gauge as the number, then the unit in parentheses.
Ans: 300 (kPa)
